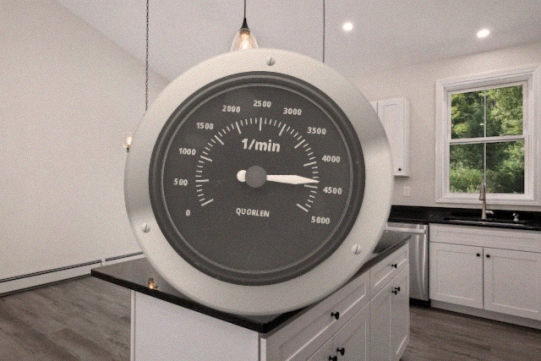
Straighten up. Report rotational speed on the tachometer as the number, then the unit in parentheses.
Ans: 4400 (rpm)
